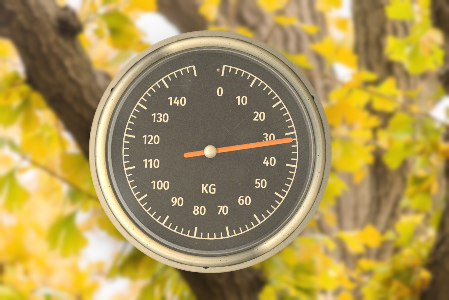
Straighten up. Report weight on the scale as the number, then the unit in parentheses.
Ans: 32 (kg)
